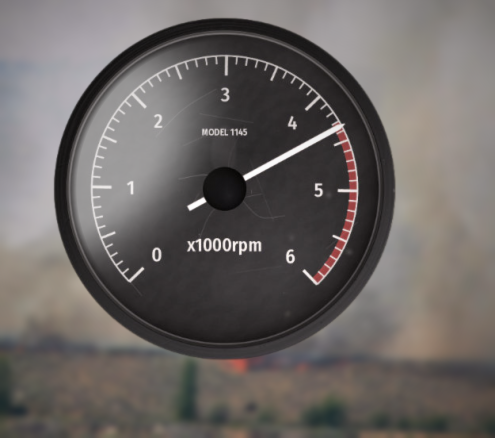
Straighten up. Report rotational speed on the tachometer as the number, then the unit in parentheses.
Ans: 4350 (rpm)
